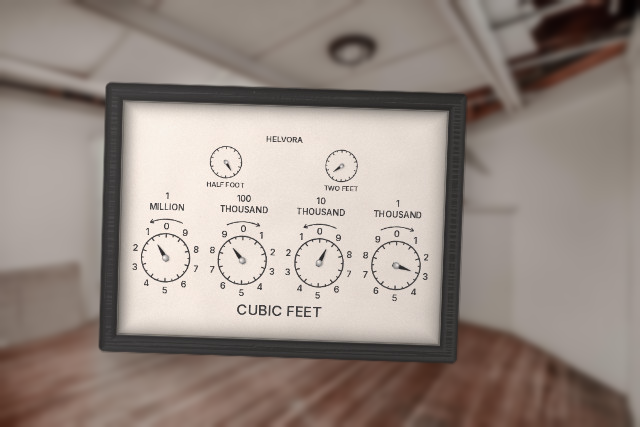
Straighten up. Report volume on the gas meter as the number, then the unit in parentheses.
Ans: 89300 (ft³)
